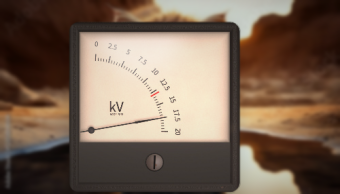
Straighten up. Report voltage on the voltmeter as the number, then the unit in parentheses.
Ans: 17.5 (kV)
